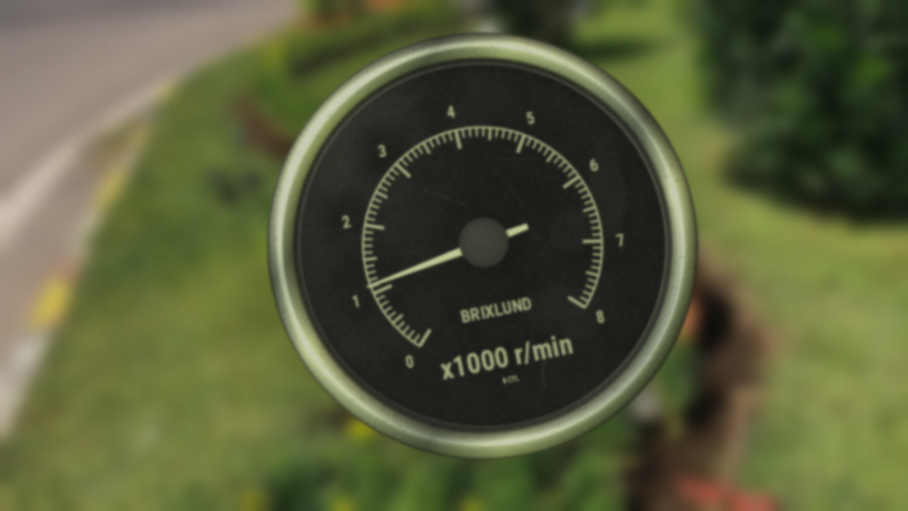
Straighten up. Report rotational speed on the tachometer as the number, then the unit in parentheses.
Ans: 1100 (rpm)
